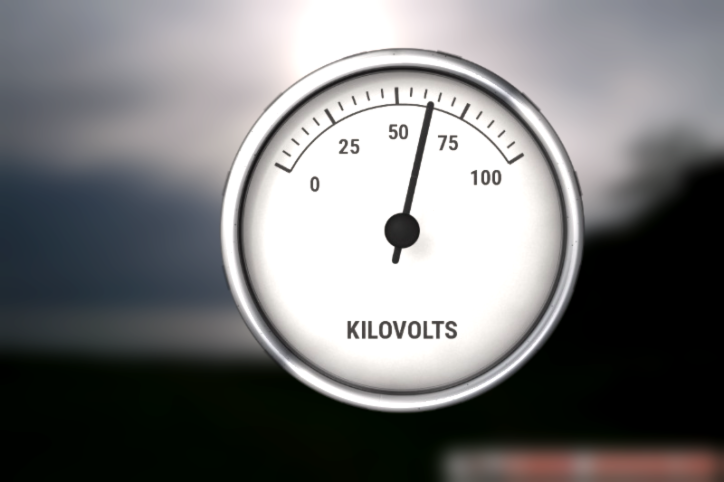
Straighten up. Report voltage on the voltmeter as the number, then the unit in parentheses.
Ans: 62.5 (kV)
